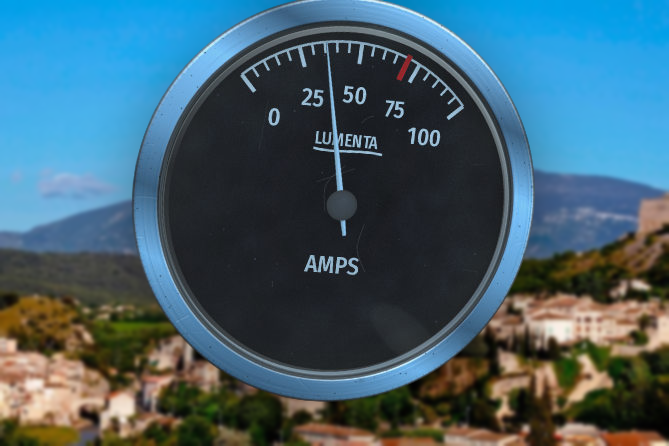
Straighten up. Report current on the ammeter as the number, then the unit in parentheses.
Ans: 35 (A)
